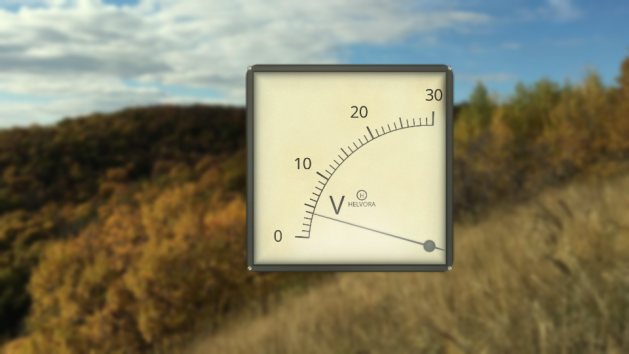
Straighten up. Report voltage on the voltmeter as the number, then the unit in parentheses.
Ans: 4 (V)
